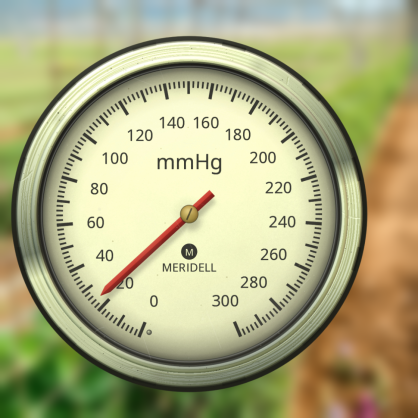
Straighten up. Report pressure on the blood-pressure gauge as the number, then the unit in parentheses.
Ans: 24 (mmHg)
